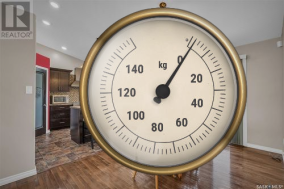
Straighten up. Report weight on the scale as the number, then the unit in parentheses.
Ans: 2 (kg)
